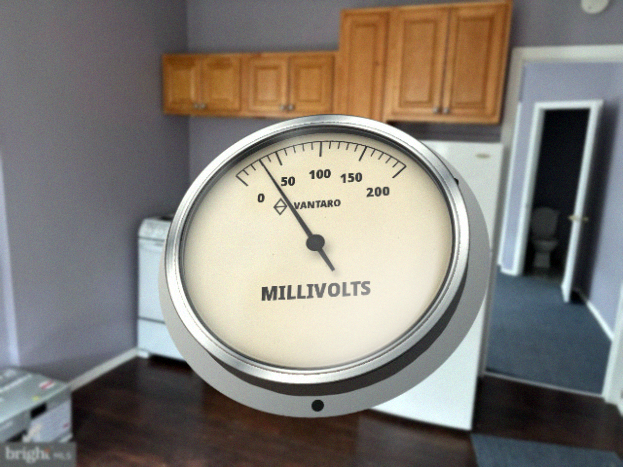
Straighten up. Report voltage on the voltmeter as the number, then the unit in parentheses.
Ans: 30 (mV)
